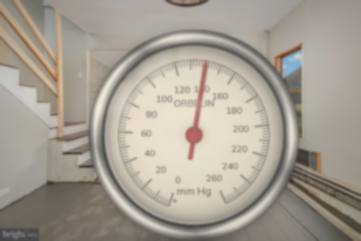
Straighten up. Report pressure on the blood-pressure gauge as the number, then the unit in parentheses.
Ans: 140 (mmHg)
